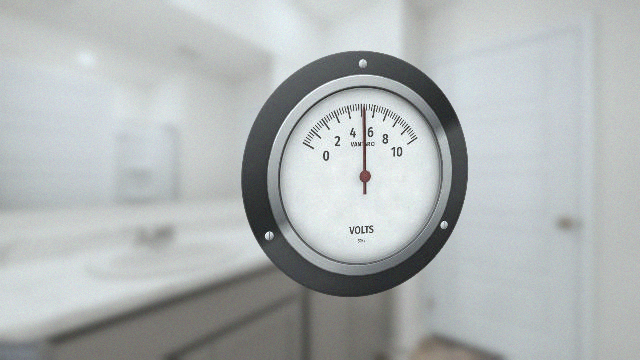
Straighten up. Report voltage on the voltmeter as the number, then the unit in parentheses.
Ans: 5 (V)
